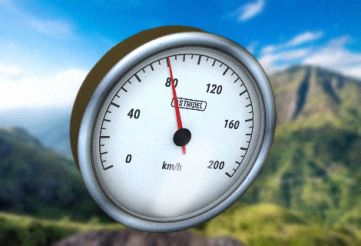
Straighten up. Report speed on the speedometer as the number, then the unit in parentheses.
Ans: 80 (km/h)
